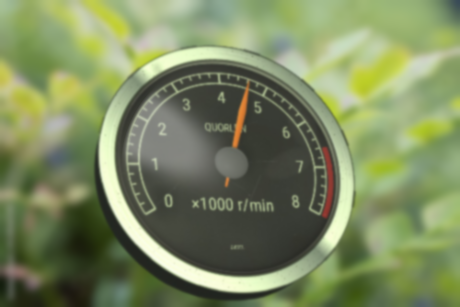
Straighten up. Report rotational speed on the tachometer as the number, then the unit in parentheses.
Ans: 4600 (rpm)
